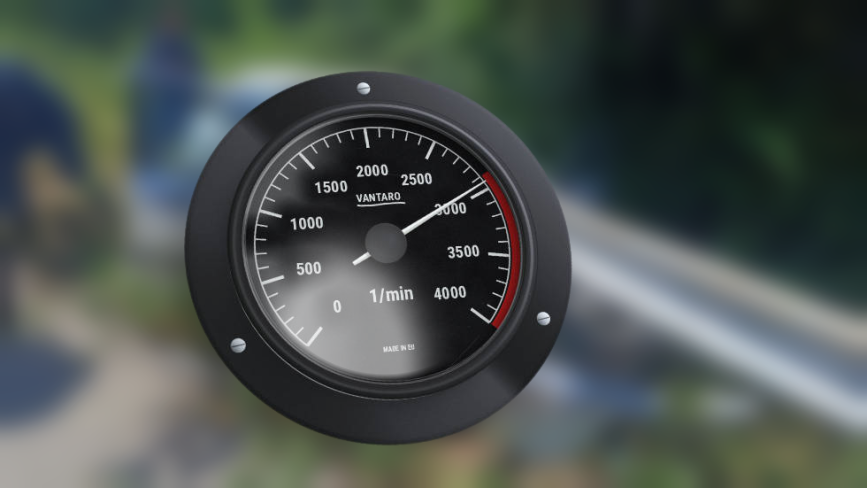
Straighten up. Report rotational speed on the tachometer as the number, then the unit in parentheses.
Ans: 2950 (rpm)
